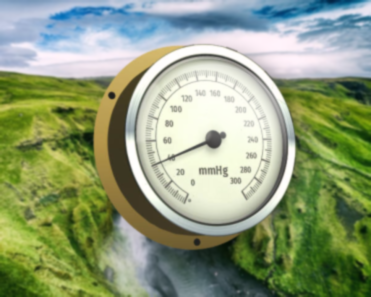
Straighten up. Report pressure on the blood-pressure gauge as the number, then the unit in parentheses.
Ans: 40 (mmHg)
